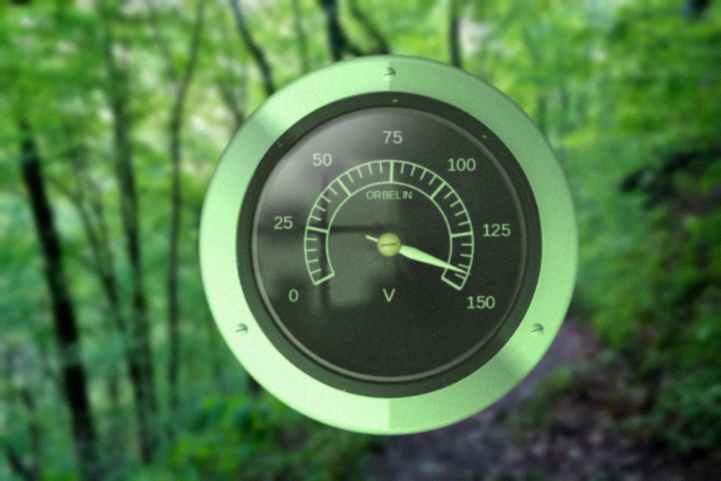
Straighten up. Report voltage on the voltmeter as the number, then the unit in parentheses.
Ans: 142.5 (V)
